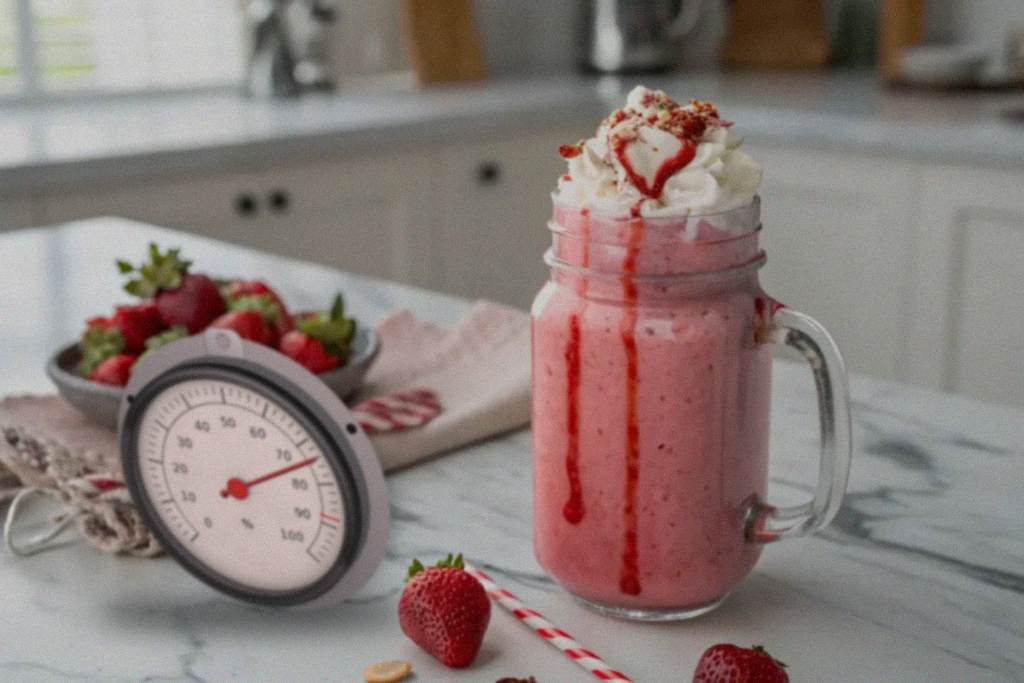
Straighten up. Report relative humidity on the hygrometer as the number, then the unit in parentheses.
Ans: 74 (%)
